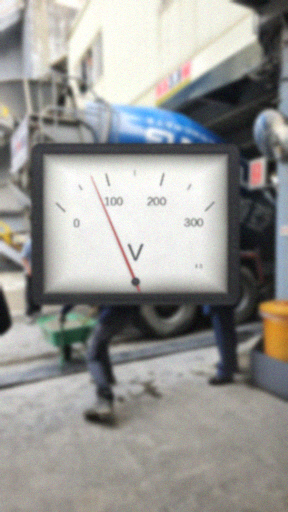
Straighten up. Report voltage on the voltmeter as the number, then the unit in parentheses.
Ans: 75 (V)
